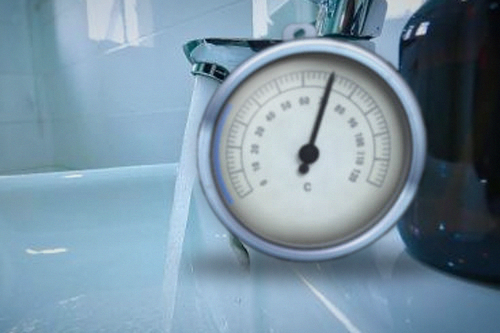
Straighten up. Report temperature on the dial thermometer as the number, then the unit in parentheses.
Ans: 70 (°C)
